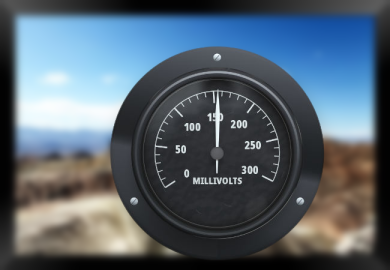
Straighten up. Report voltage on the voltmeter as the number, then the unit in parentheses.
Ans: 155 (mV)
